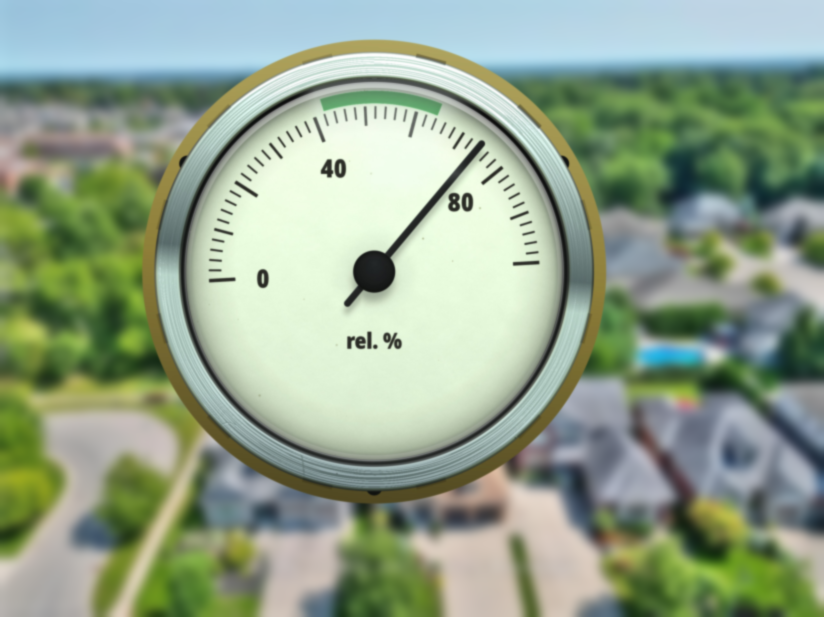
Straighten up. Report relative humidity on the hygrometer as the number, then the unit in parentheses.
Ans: 74 (%)
